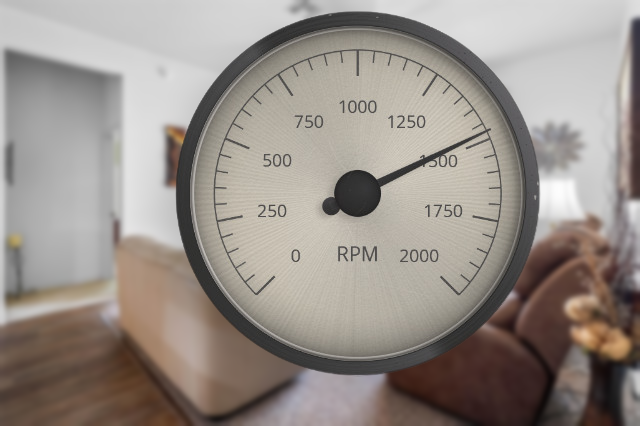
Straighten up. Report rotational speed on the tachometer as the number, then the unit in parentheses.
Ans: 1475 (rpm)
